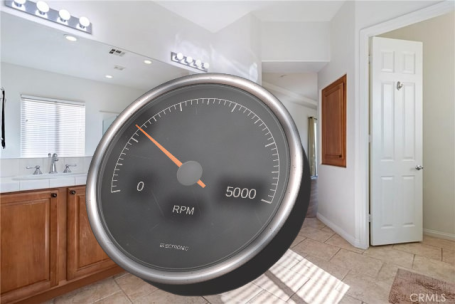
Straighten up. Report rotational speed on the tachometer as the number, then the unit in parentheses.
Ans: 1200 (rpm)
